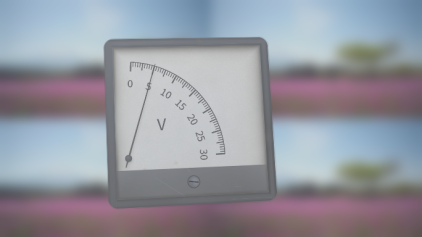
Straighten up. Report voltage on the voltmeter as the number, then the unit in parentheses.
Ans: 5 (V)
